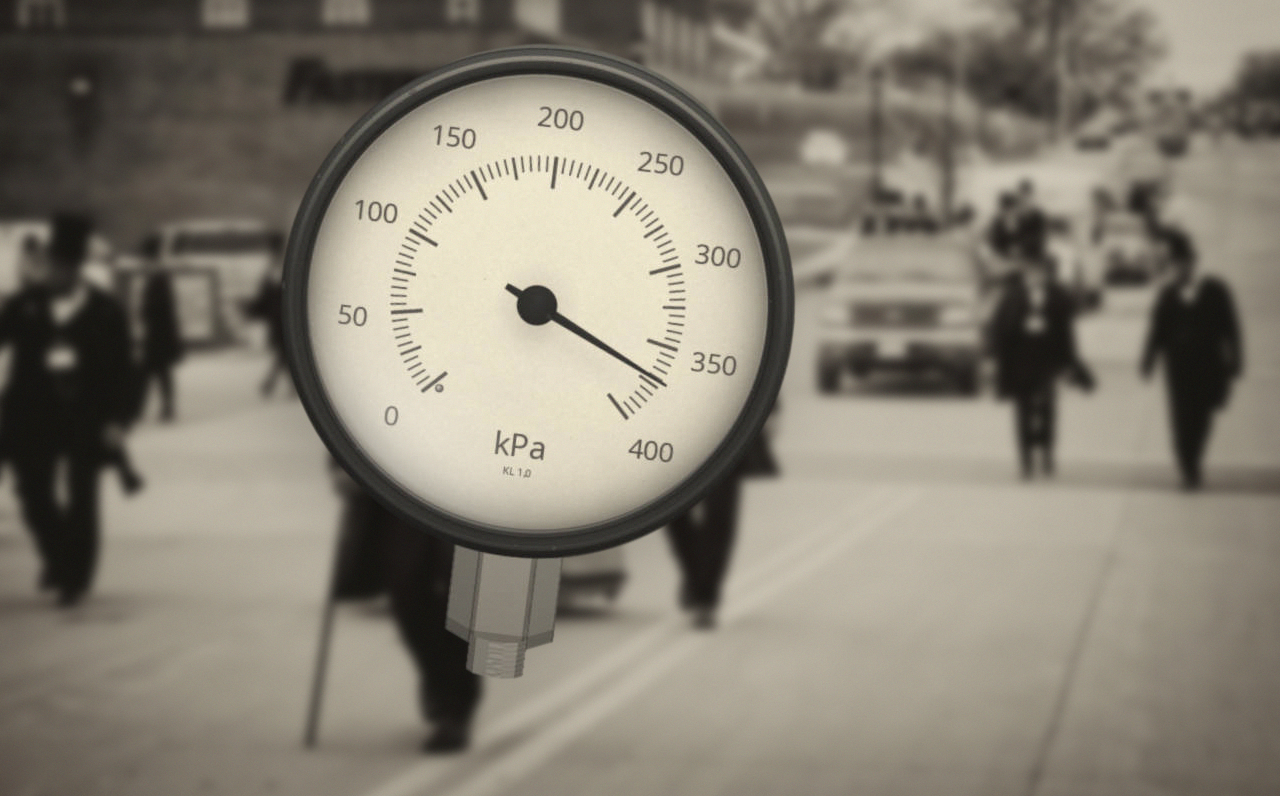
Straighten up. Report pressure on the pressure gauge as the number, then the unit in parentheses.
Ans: 370 (kPa)
